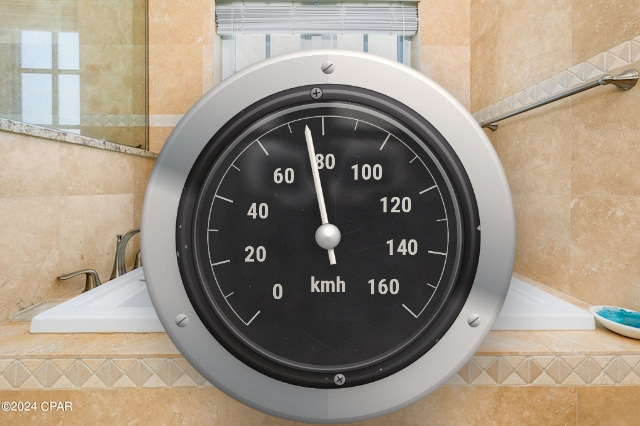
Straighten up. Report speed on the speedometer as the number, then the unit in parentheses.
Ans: 75 (km/h)
